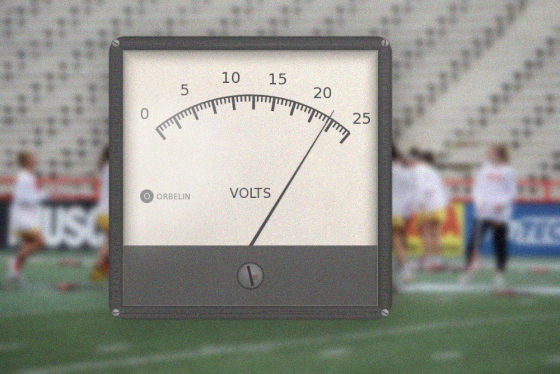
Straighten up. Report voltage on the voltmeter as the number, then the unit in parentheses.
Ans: 22 (V)
